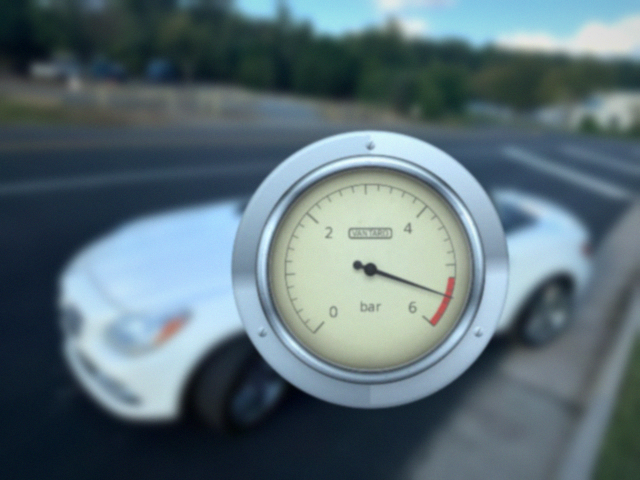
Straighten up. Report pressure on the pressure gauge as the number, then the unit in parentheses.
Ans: 5.5 (bar)
